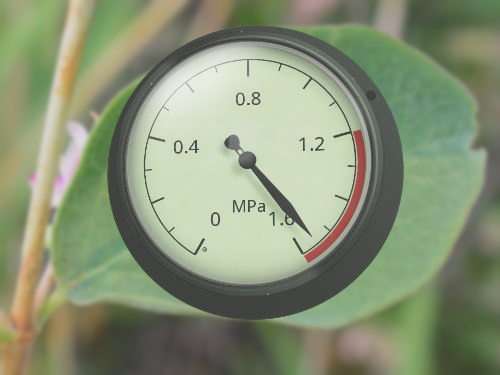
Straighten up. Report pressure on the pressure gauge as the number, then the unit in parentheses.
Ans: 1.55 (MPa)
